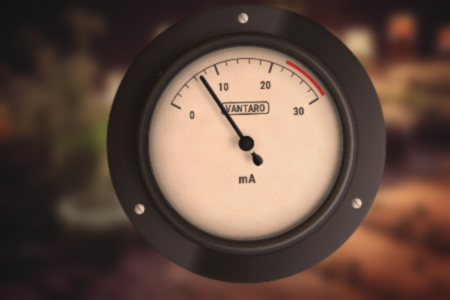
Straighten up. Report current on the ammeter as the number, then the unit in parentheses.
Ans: 7 (mA)
